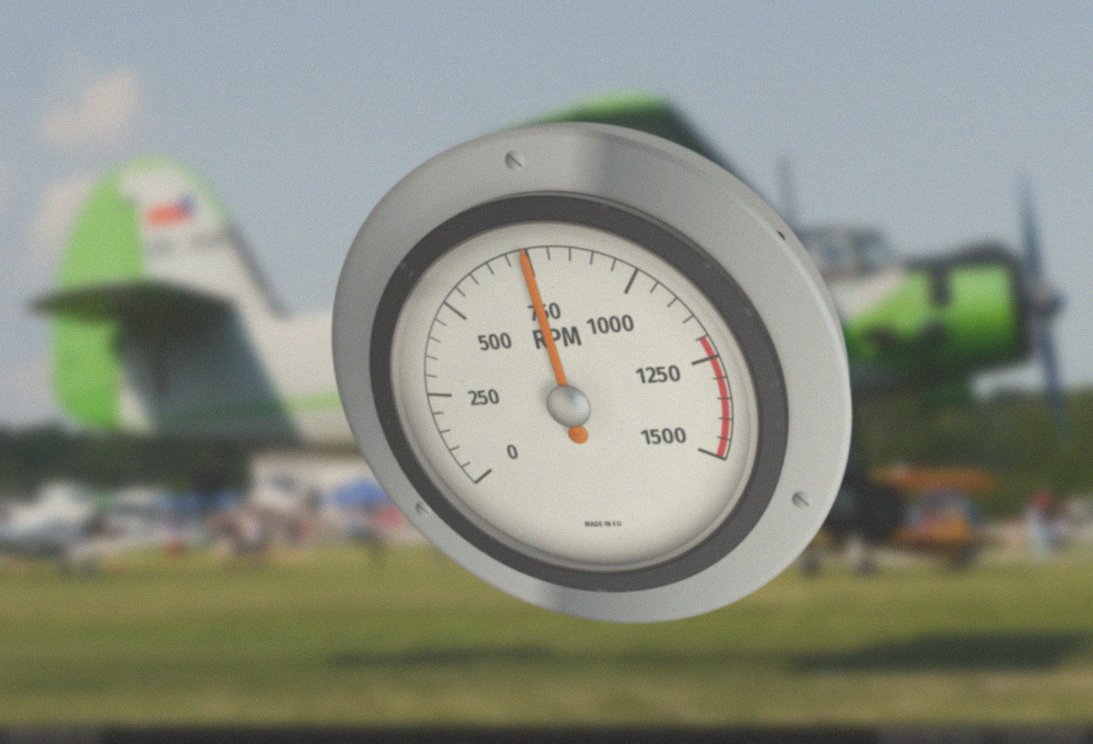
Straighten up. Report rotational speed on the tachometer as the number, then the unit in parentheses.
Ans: 750 (rpm)
